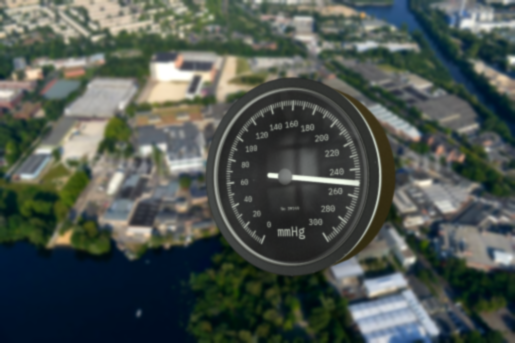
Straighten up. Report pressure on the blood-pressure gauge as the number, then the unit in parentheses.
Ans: 250 (mmHg)
